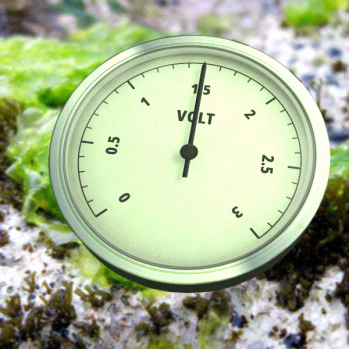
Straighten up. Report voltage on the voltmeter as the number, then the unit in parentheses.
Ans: 1.5 (V)
